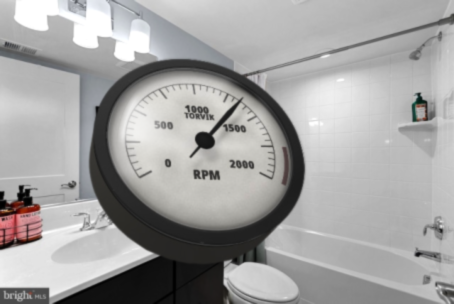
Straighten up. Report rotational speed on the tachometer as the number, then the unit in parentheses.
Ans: 1350 (rpm)
